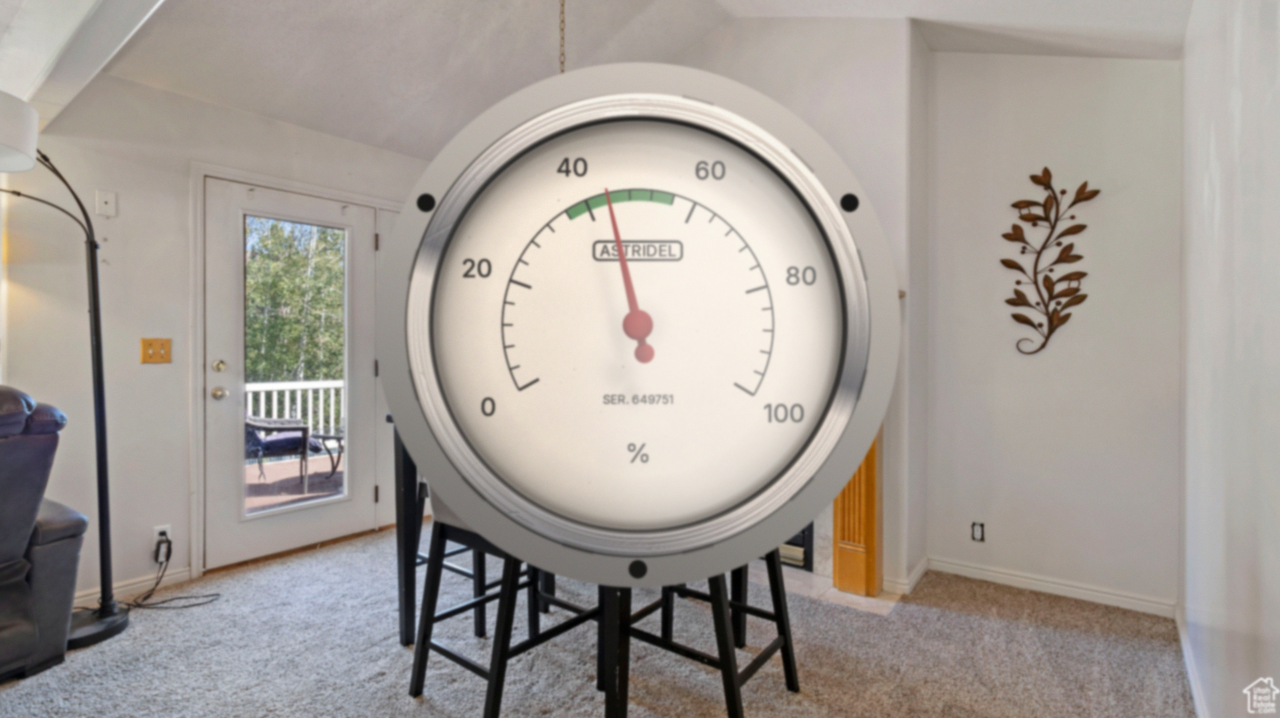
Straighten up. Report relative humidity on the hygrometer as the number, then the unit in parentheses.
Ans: 44 (%)
